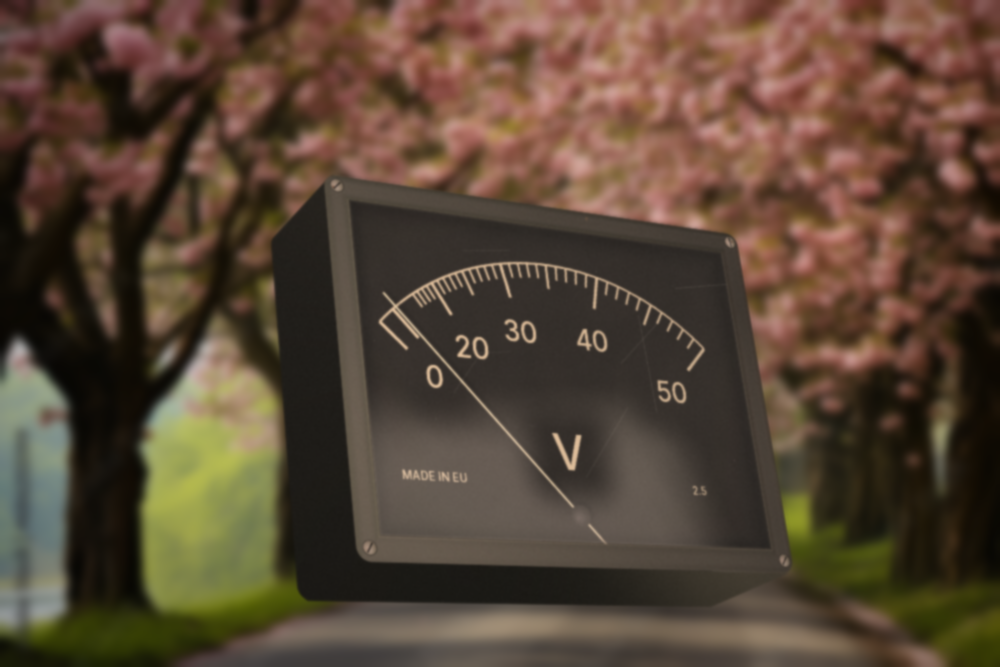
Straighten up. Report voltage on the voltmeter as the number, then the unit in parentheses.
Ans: 10 (V)
